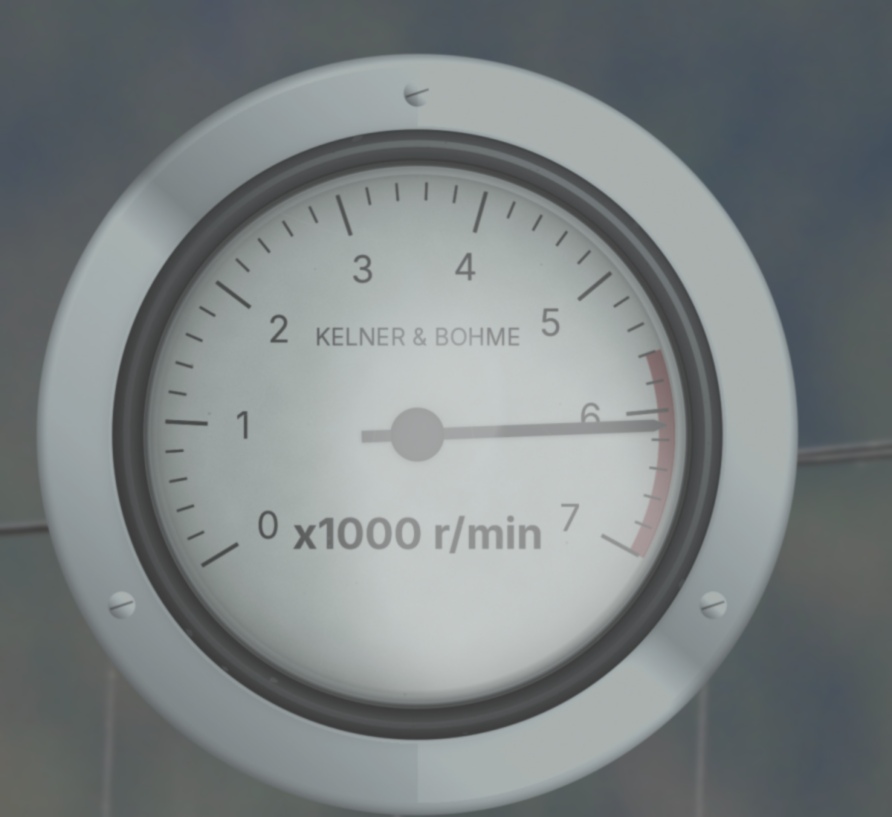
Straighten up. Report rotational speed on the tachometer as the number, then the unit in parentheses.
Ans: 6100 (rpm)
